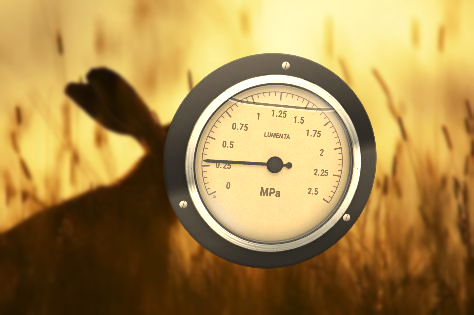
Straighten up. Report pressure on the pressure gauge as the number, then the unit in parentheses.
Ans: 0.3 (MPa)
